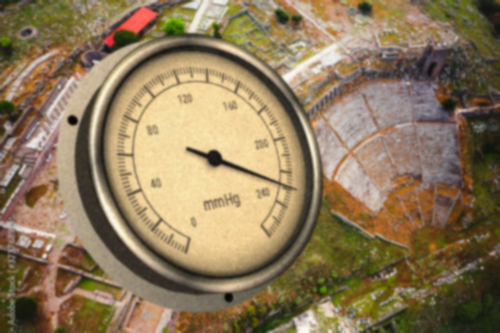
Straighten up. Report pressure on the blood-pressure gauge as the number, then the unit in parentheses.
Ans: 230 (mmHg)
